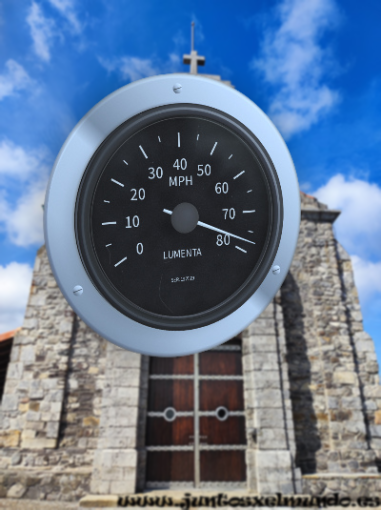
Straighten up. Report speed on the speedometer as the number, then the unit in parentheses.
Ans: 77.5 (mph)
